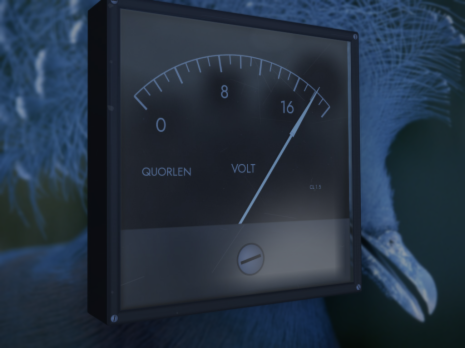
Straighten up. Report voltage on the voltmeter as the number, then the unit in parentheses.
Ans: 18 (V)
